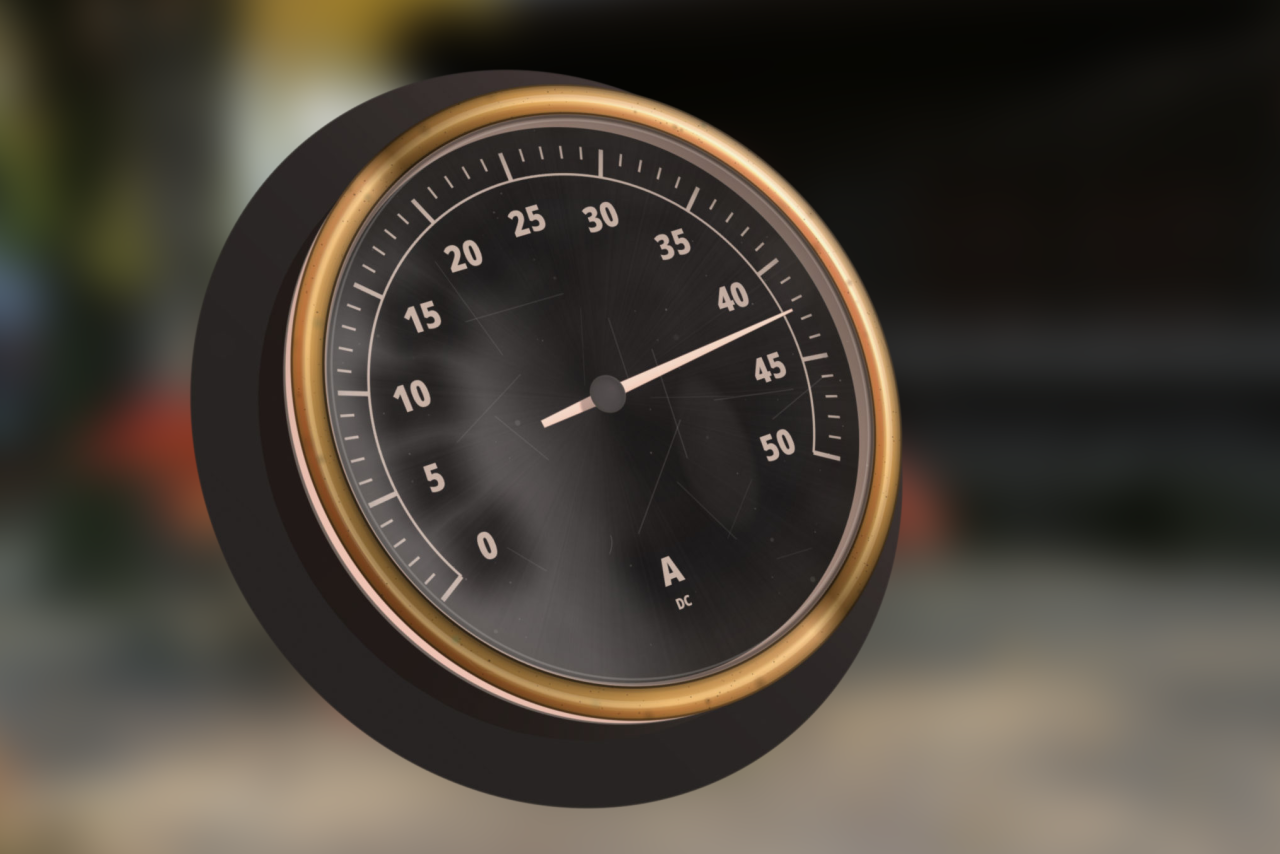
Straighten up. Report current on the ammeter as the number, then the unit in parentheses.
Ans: 42.5 (A)
